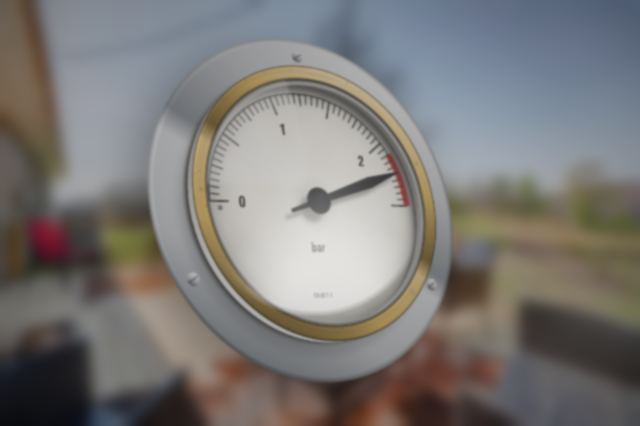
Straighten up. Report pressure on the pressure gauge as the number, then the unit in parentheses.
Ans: 2.25 (bar)
